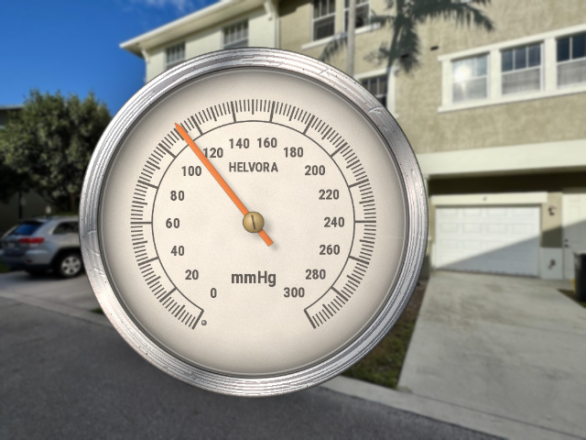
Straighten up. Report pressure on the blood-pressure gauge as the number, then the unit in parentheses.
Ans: 112 (mmHg)
